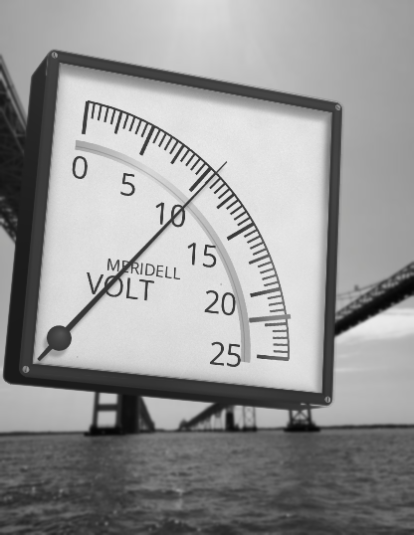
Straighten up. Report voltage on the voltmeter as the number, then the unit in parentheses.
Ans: 10.5 (V)
